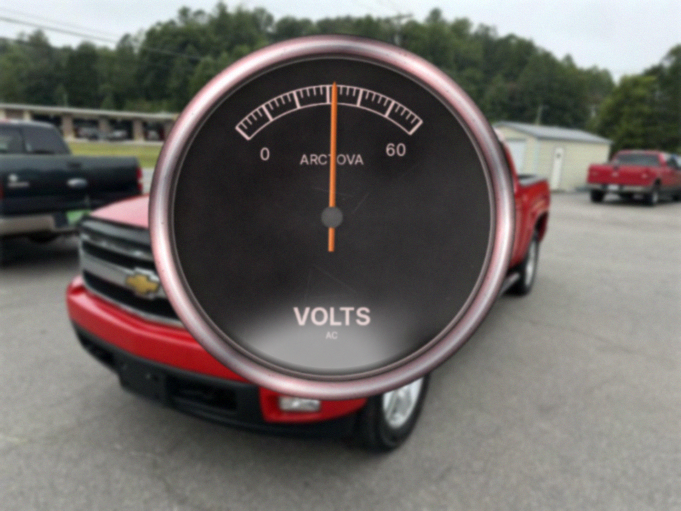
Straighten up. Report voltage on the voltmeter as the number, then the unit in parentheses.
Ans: 32 (V)
